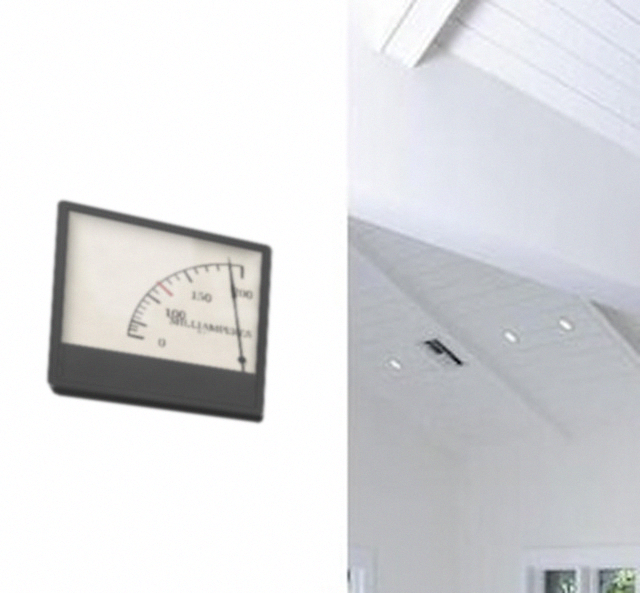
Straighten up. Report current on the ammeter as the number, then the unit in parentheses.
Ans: 190 (mA)
